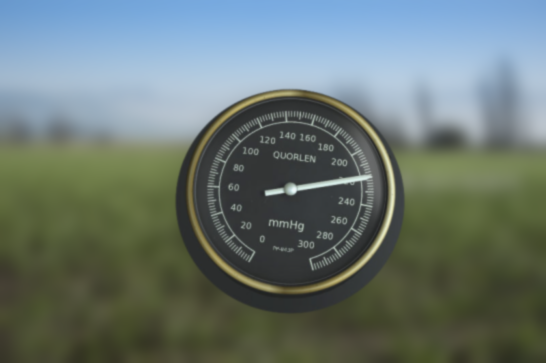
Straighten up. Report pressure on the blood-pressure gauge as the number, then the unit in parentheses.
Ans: 220 (mmHg)
